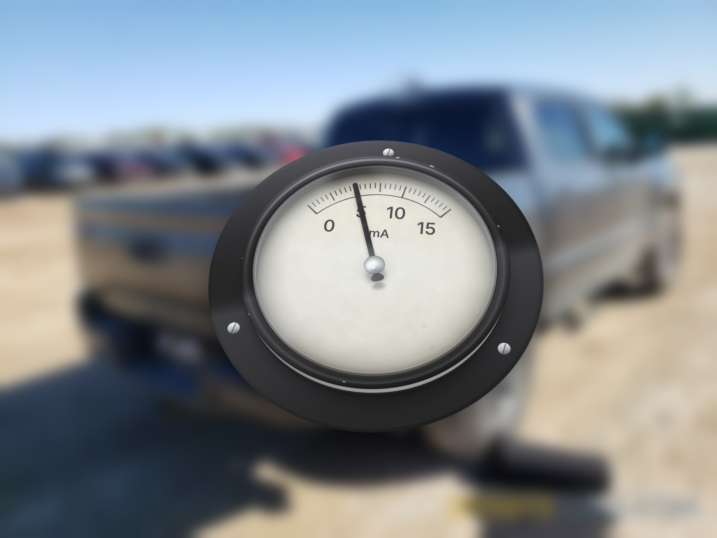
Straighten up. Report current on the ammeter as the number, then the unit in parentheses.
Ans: 5 (mA)
